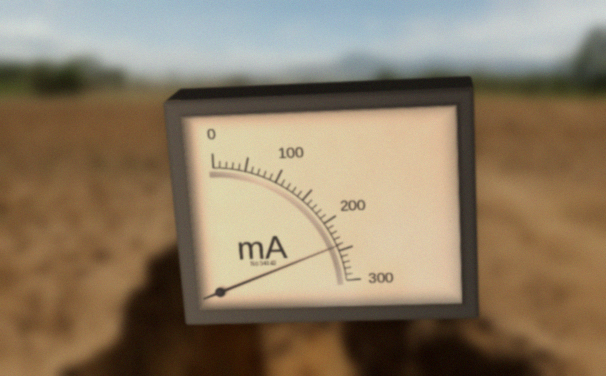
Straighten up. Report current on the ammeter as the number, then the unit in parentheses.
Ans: 240 (mA)
